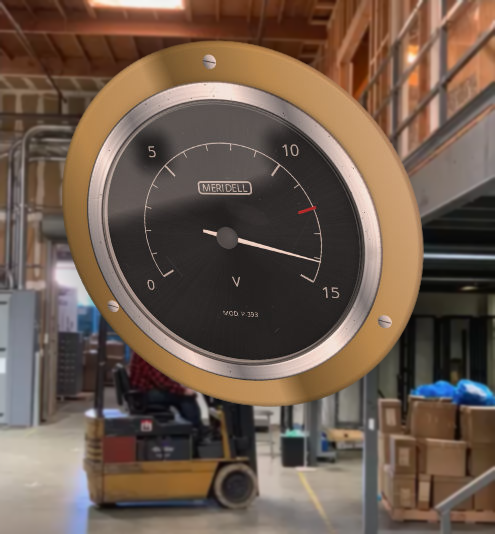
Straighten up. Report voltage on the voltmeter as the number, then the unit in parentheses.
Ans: 14 (V)
